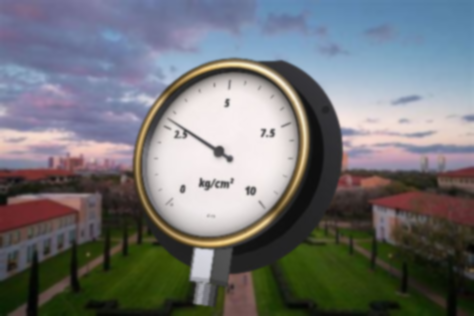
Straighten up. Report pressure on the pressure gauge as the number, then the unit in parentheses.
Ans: 2.75 (kg/cm²)
